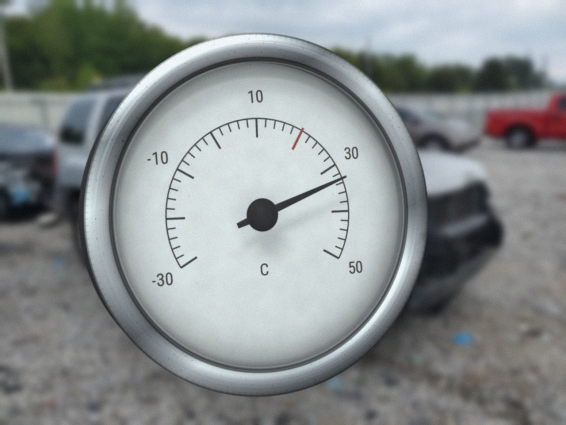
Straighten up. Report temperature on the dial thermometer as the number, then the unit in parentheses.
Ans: 33 (°C)
